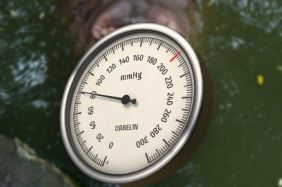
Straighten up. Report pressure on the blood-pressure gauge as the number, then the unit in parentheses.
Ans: 80 (mmHg)
